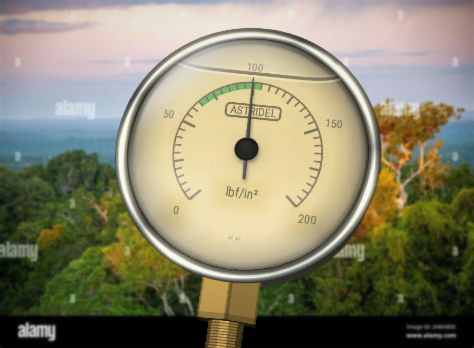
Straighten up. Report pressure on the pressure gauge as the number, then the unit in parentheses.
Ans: 100 (psi)
